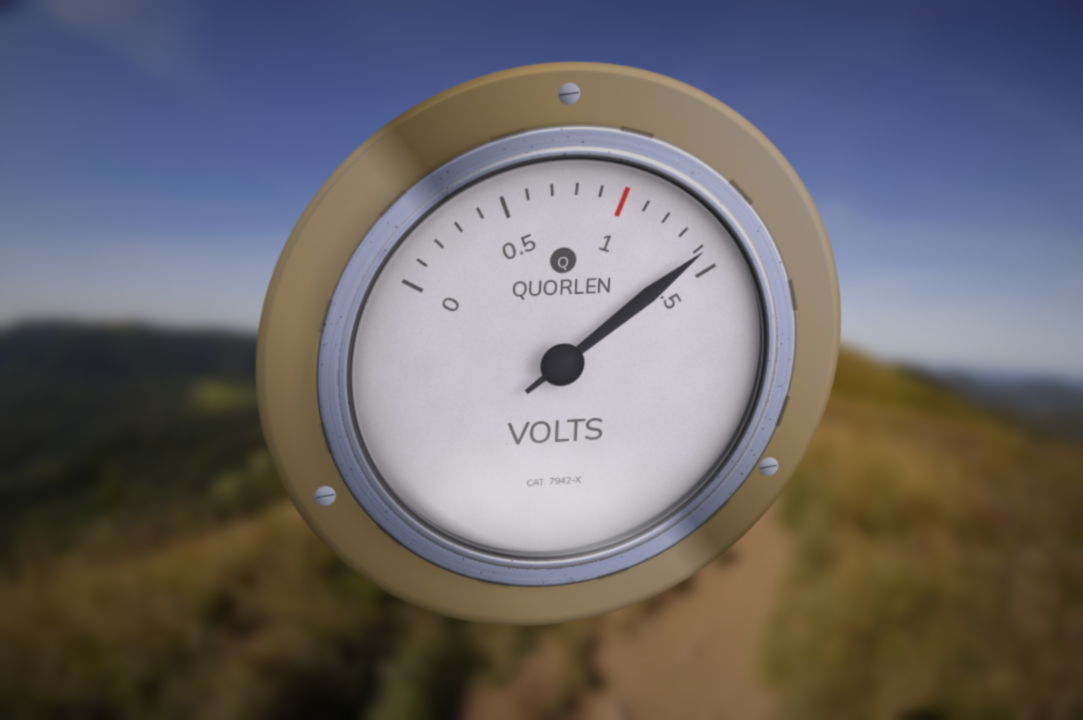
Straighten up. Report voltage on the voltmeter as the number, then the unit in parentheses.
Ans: 1.4 (V)
